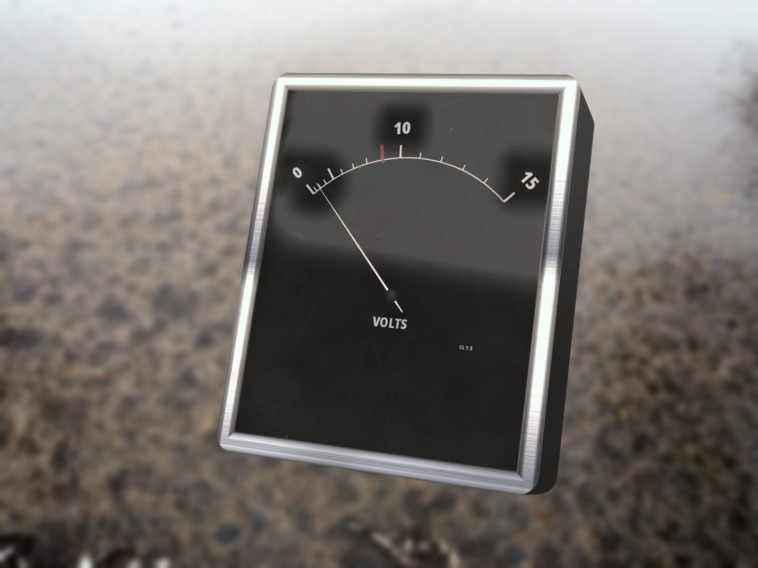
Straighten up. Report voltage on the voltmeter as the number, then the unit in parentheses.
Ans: 3 (V)
